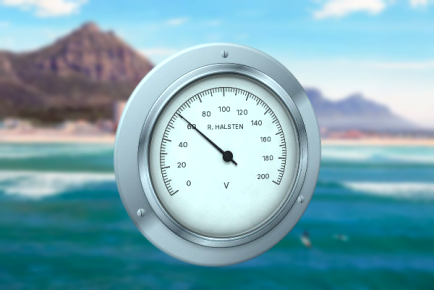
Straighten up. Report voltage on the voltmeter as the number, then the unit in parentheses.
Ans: 60 (V)
